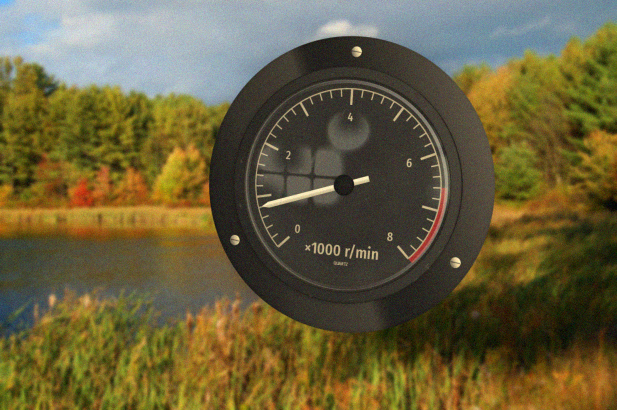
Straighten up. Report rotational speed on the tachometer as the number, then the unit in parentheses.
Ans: 800 (rpm)
